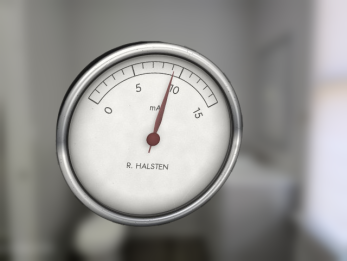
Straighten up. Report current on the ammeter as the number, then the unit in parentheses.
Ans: 9 (mA)
